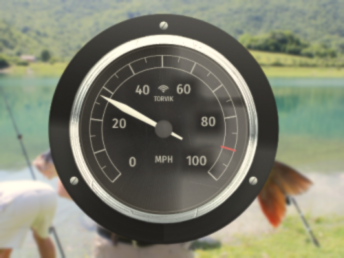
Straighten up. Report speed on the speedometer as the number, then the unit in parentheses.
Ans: 27.5 (mph)
